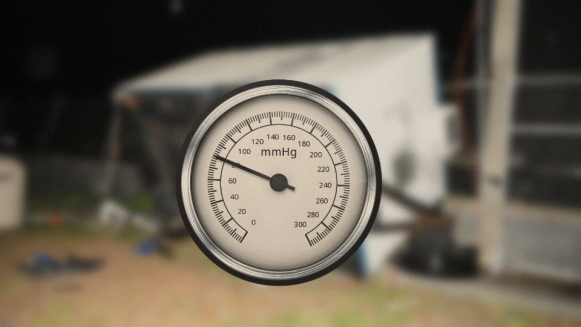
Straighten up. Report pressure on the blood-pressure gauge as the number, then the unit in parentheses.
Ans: 80 (mmHg)
